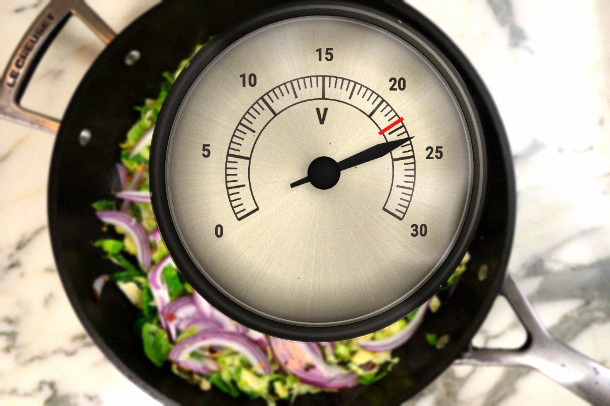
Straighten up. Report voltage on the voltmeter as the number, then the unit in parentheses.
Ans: 23.5 (V)
